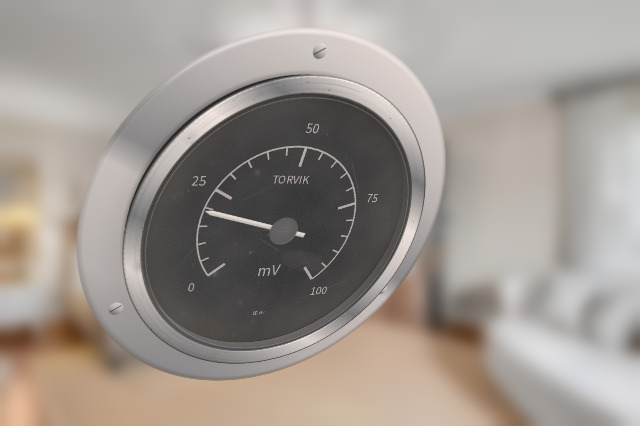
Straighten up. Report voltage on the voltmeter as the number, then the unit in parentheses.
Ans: 20 (mV)
